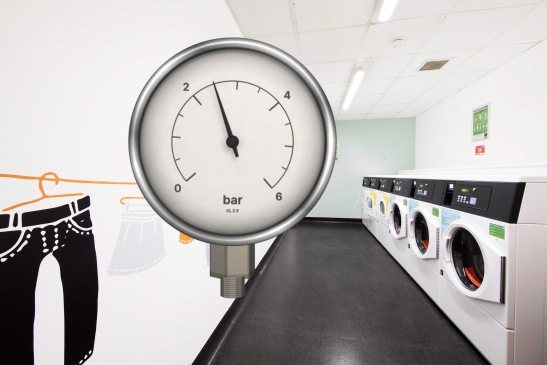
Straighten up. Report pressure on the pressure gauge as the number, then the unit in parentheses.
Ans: 2.5 (bar)
